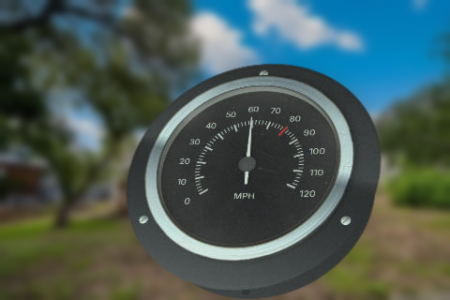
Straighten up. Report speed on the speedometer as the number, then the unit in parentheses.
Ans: 60 (mph)
